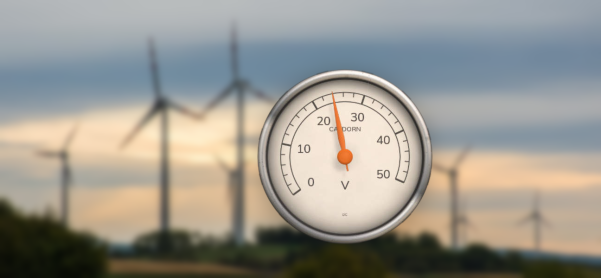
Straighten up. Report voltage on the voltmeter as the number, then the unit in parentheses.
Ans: 24 (V)
